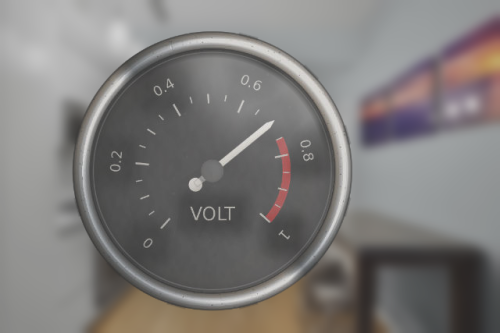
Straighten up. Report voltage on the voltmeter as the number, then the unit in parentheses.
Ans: 0.7 (V)
